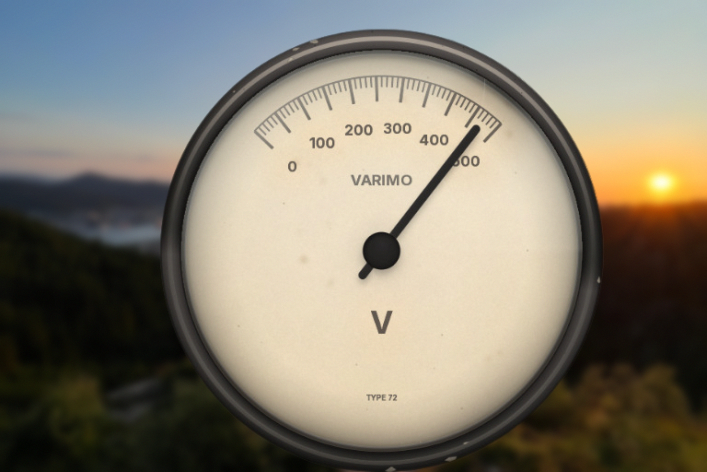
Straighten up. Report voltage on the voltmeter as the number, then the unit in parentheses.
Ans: 470 (V)
